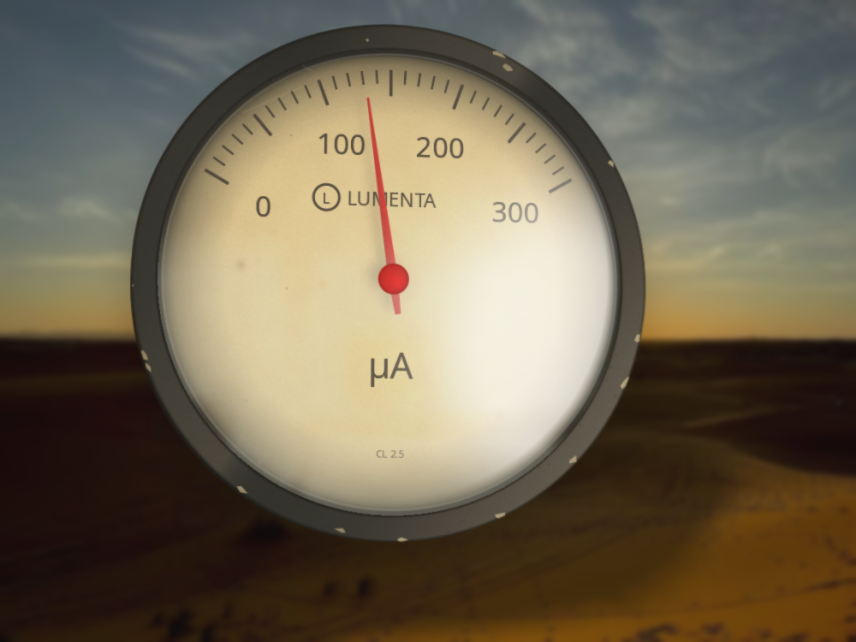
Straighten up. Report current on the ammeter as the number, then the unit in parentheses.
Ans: 130 (µA)
